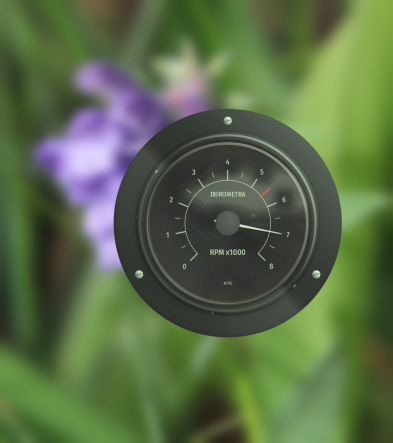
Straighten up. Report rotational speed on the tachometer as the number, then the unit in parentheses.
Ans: 7000 (rpm)
